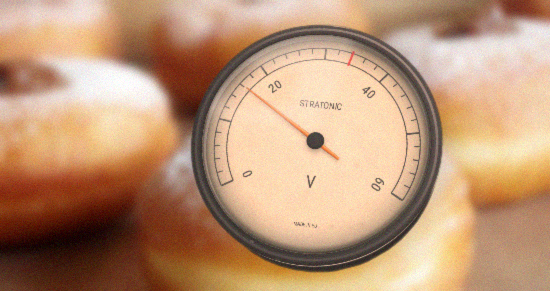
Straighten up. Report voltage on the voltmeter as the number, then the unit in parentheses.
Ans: 16 (V)
